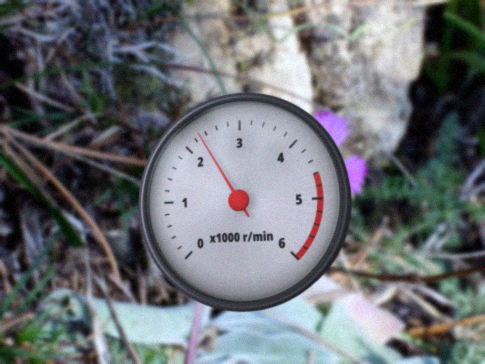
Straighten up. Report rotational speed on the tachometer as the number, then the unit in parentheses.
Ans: 2300 (rpm)
